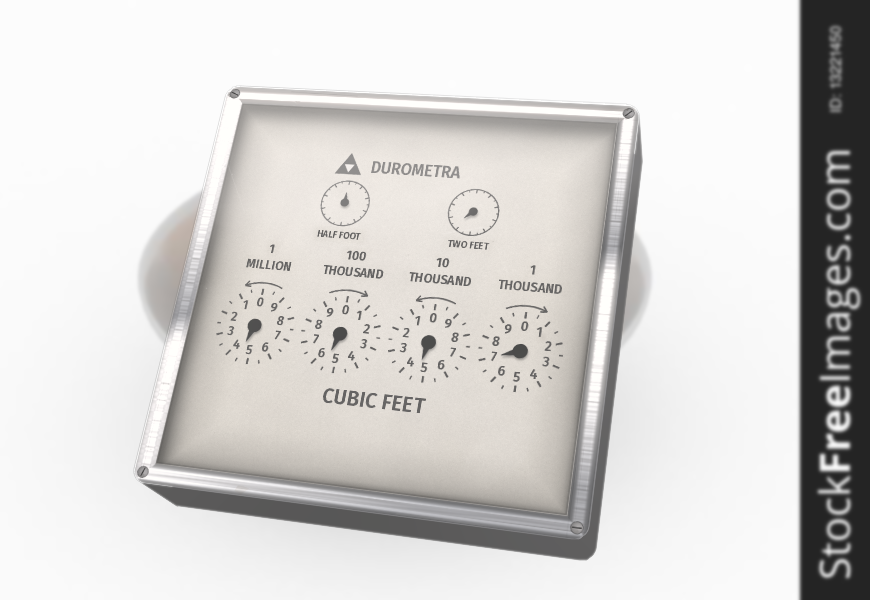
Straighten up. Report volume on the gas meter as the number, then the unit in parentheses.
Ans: 454700 (ft³)
